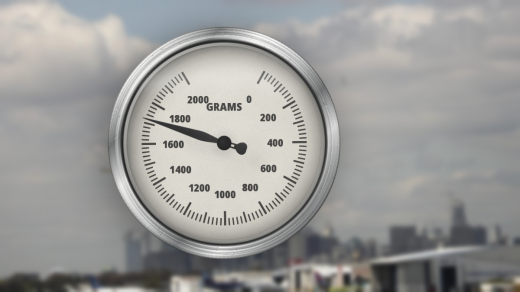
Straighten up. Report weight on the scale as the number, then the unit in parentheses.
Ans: 1720 (g)
